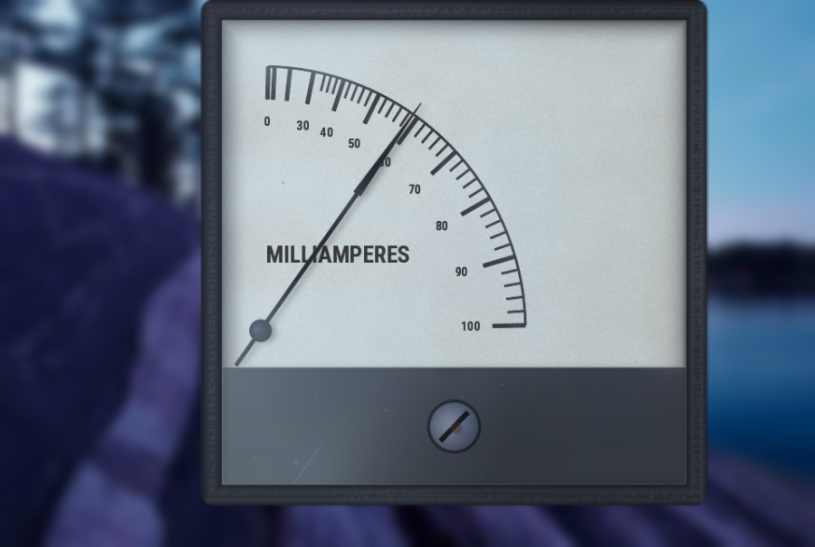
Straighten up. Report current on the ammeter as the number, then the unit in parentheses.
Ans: 59 (mA)
